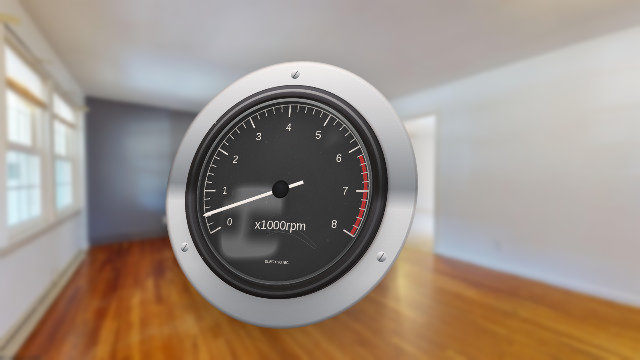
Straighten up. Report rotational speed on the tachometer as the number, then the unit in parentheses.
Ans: 400 (rpm)
